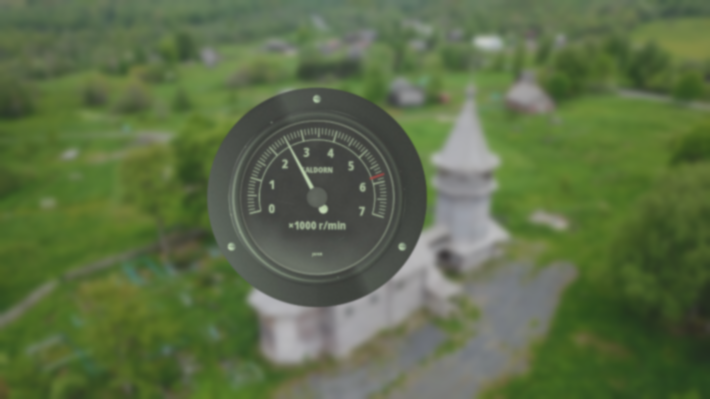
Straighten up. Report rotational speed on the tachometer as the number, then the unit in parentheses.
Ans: 2500 (rpm)
